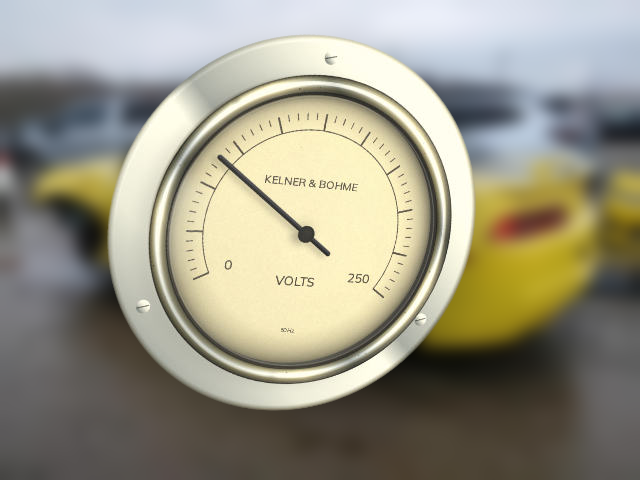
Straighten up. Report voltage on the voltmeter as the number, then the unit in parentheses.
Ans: 65 (V)
